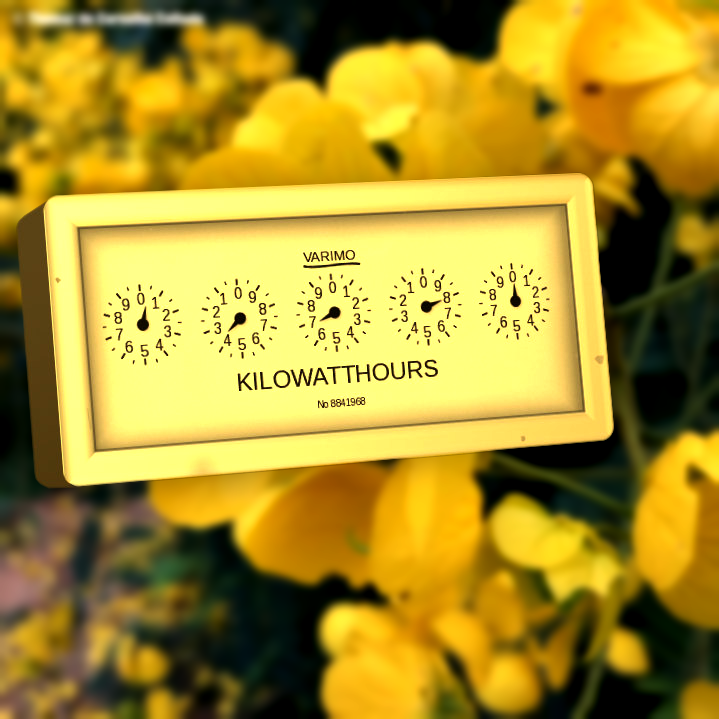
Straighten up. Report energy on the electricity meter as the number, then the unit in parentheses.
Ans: 3680 (kWh)
